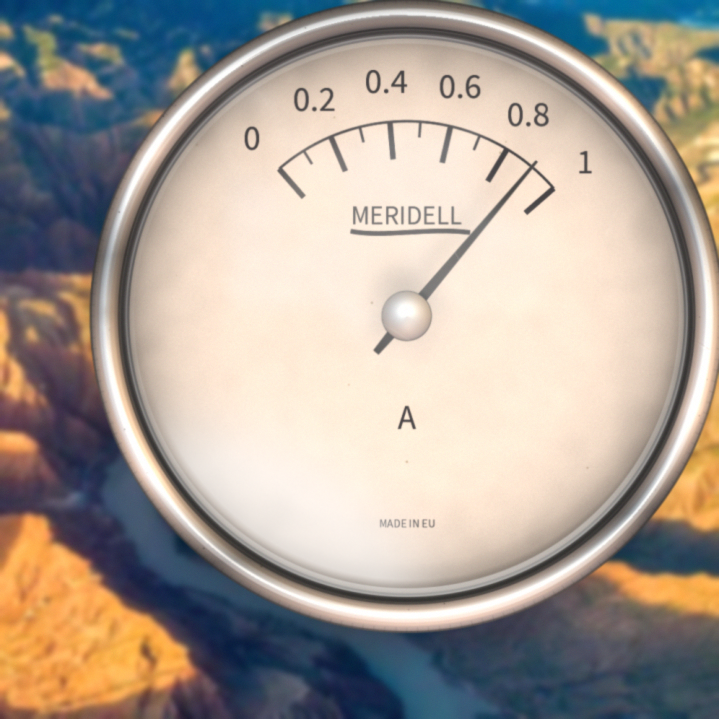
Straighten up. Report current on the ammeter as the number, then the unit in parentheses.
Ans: 0.9 (A)
